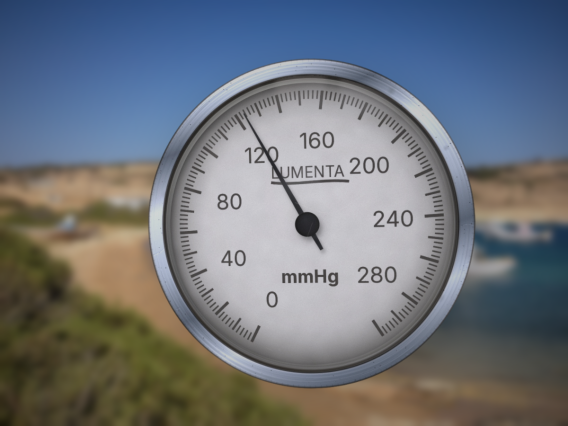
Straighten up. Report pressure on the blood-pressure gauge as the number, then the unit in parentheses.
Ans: 124 (mmHg)
